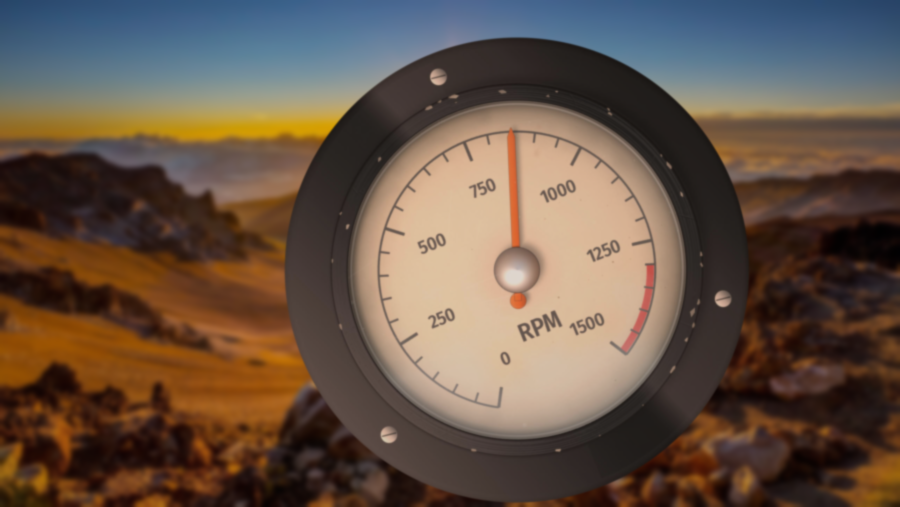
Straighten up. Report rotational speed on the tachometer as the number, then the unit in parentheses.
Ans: 850 (rpm)
